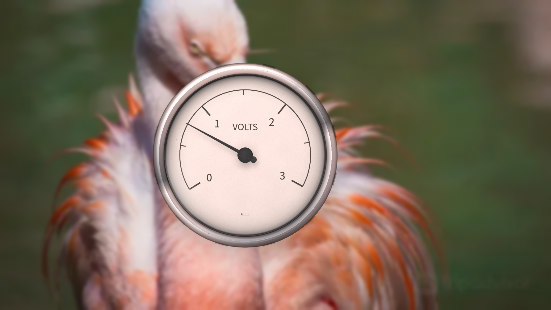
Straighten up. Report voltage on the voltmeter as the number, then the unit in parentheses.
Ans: 0.75 (V)
